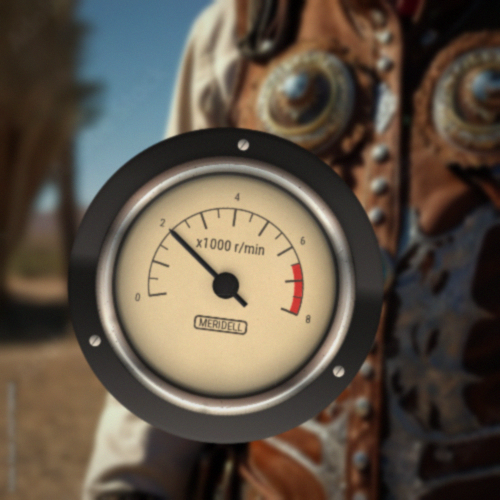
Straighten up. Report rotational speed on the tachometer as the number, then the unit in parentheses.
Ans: 2000 (rpm)
